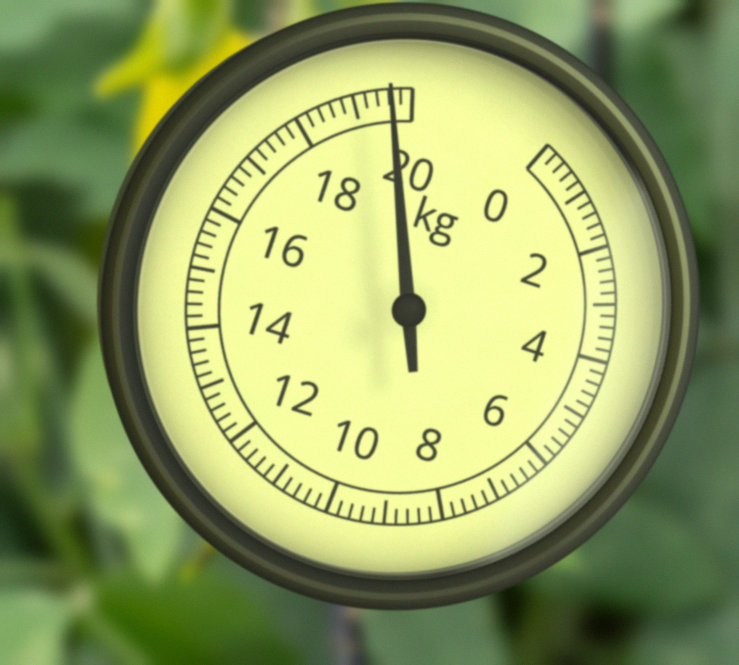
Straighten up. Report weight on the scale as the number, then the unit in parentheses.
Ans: 19.6 (kg)
